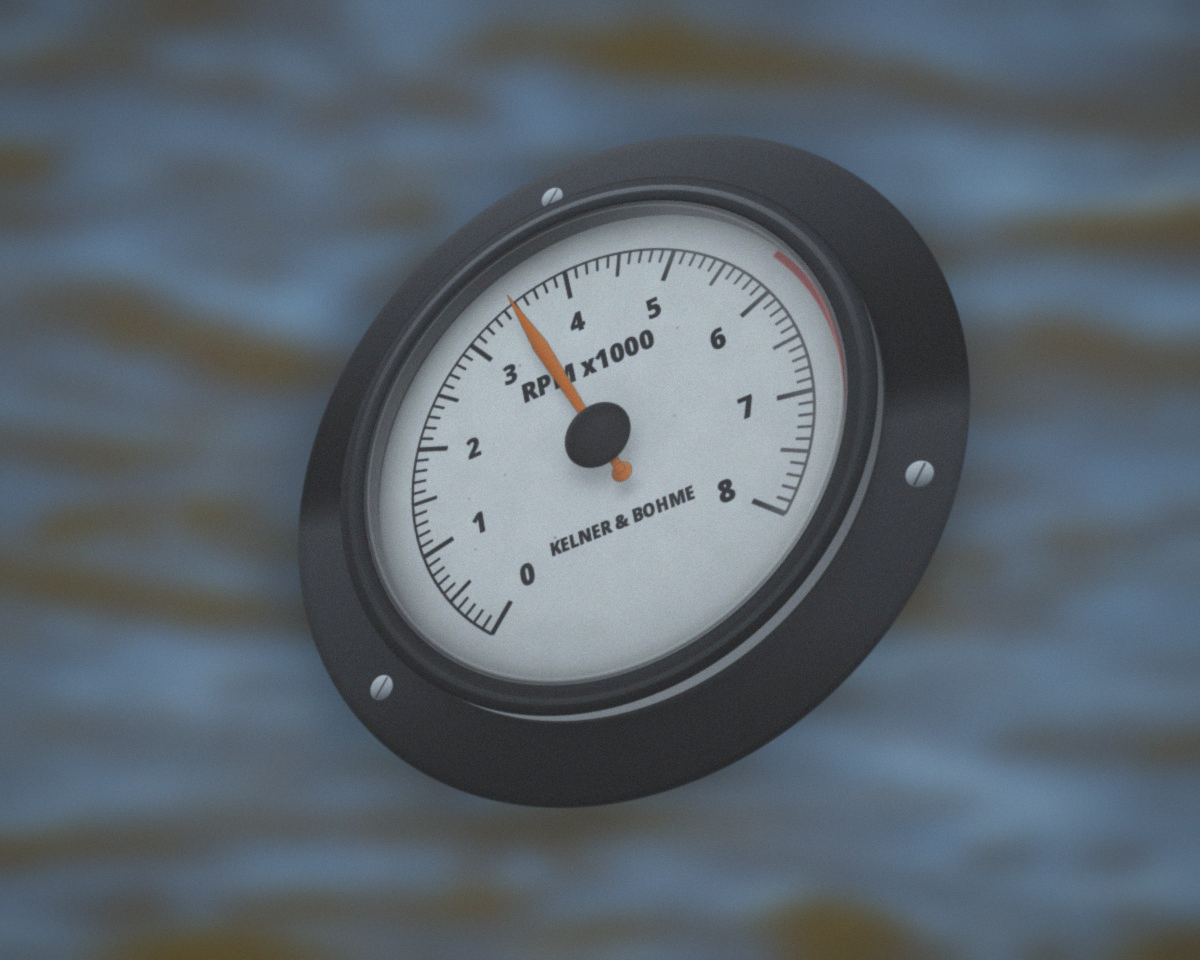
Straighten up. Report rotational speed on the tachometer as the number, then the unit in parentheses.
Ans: 3500 (rpm)
